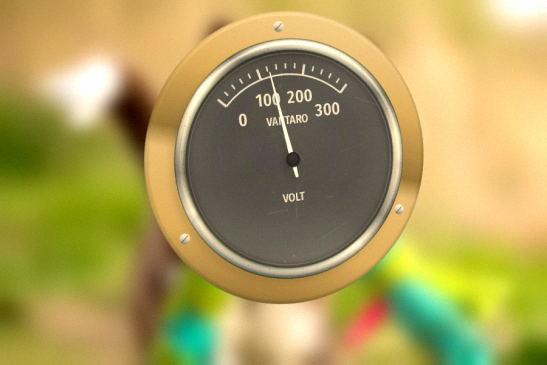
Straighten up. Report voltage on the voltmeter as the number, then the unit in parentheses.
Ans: 120 (V)
